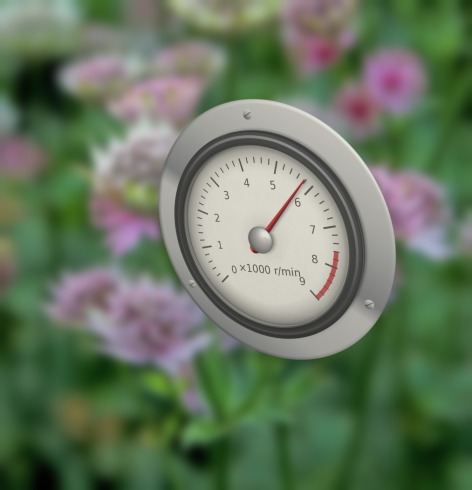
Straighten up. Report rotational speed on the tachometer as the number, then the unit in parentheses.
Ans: 5800 (rpm)
